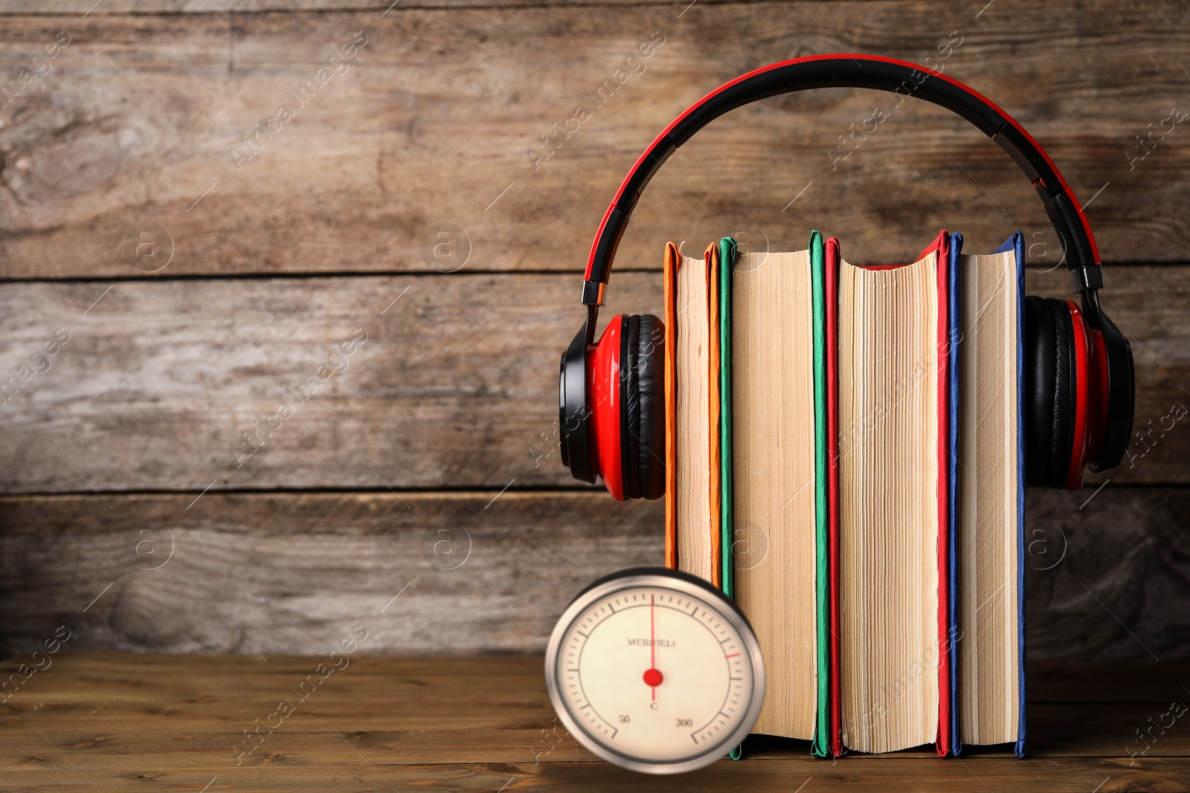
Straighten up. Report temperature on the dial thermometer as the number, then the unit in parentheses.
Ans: 175 (°C)
